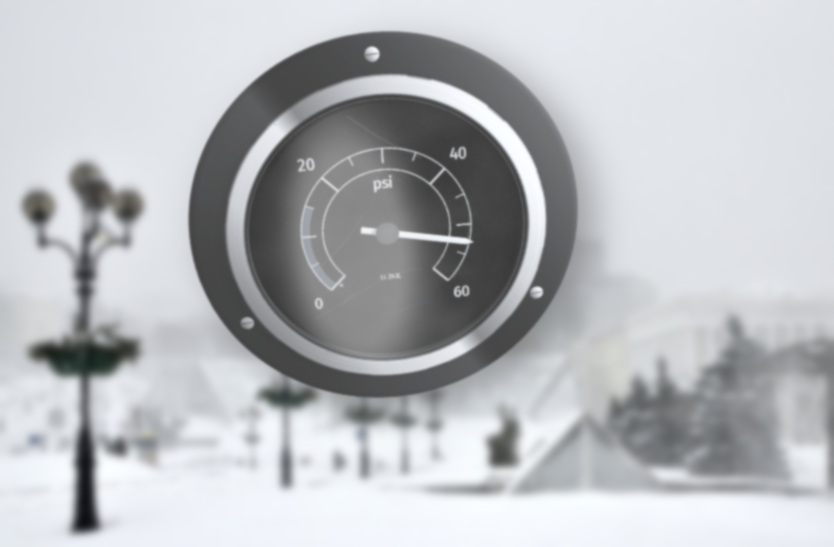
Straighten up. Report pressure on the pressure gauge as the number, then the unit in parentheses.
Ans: 52.5 (psi)
